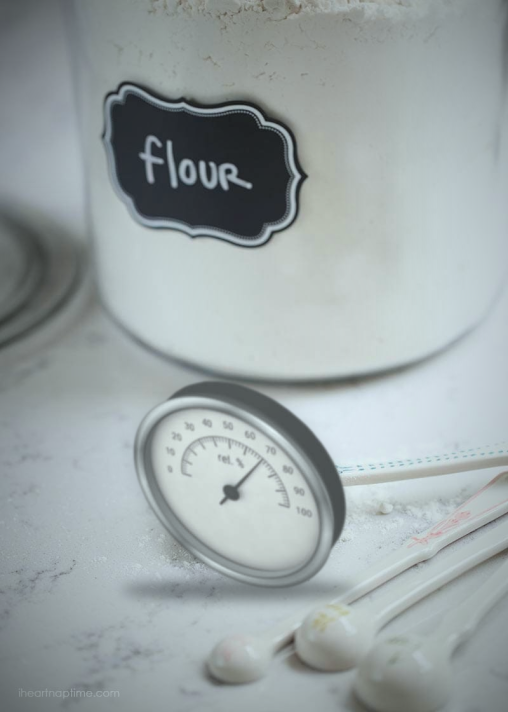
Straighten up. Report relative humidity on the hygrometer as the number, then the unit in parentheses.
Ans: 70 (%)
